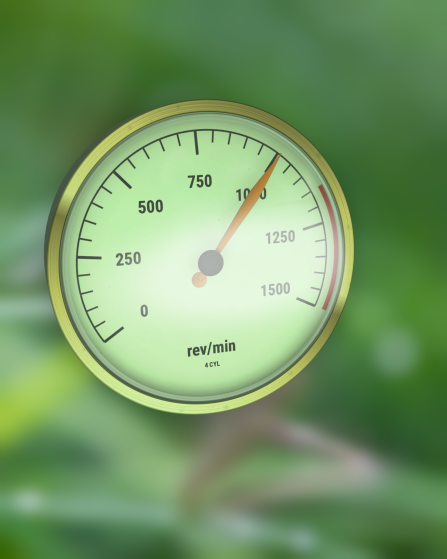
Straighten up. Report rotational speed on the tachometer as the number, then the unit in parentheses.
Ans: 1000 (rpm)
